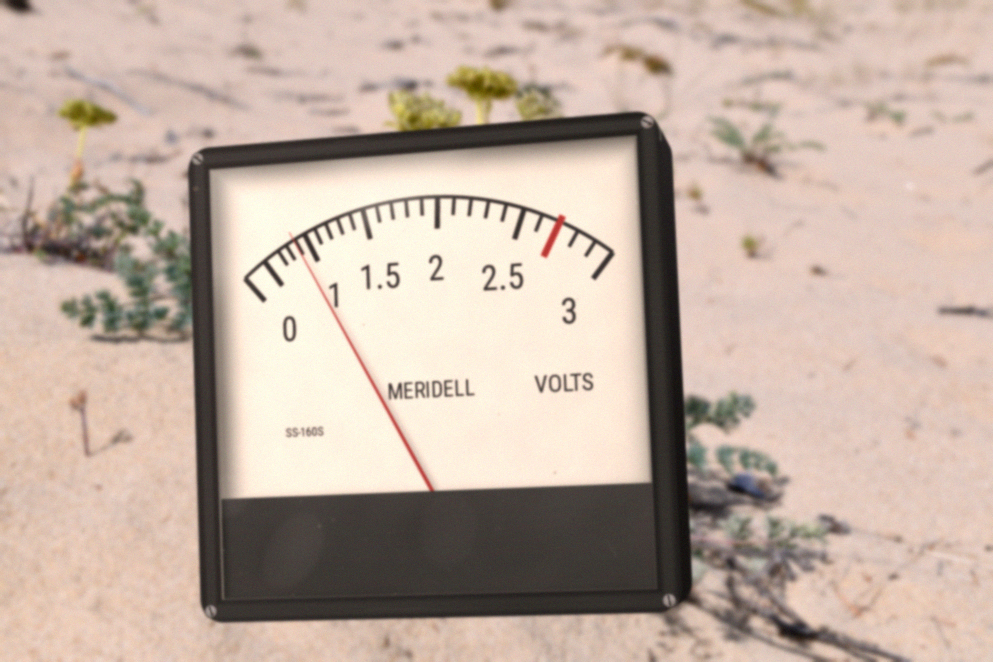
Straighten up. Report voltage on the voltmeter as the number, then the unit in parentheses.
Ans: 0.9 (V)
